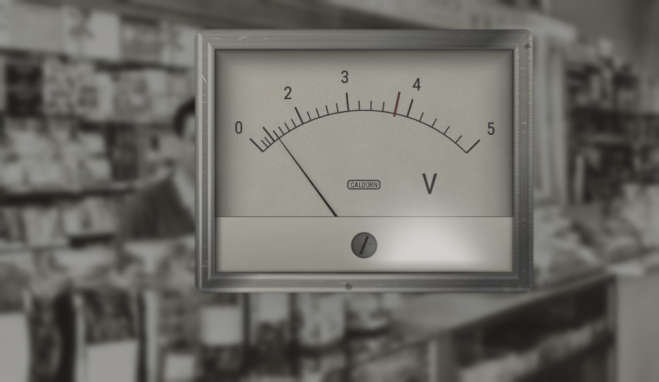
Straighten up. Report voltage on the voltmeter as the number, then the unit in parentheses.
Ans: 1.2 (V)
